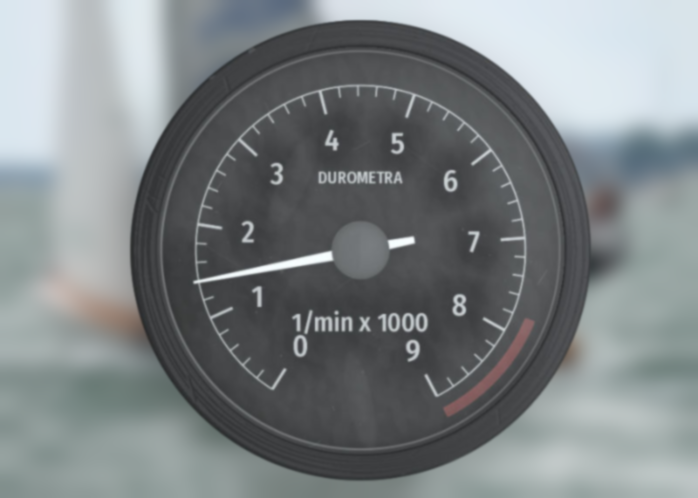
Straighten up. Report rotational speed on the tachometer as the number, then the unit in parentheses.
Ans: 1400 (rpm)
